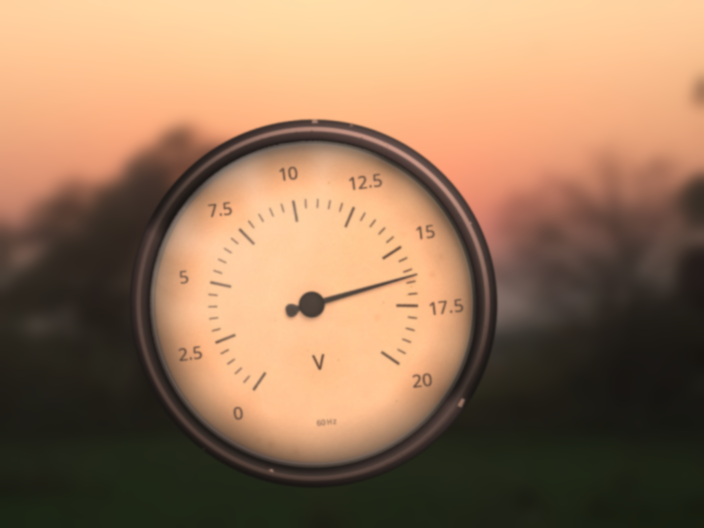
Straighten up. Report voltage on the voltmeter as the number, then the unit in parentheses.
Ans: 16.25 (V)
